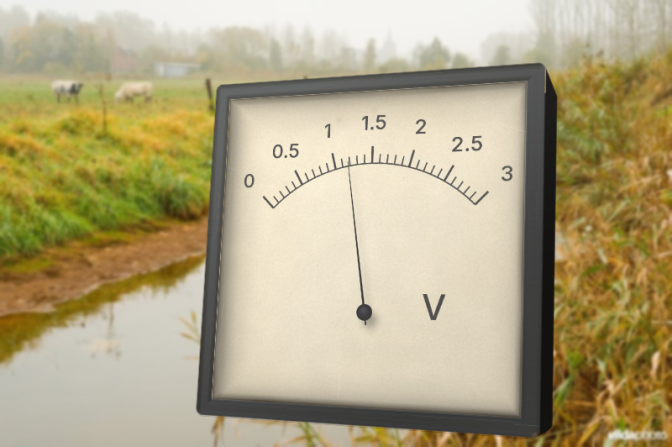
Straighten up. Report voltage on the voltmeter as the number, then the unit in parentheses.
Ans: 1.2 (V)
